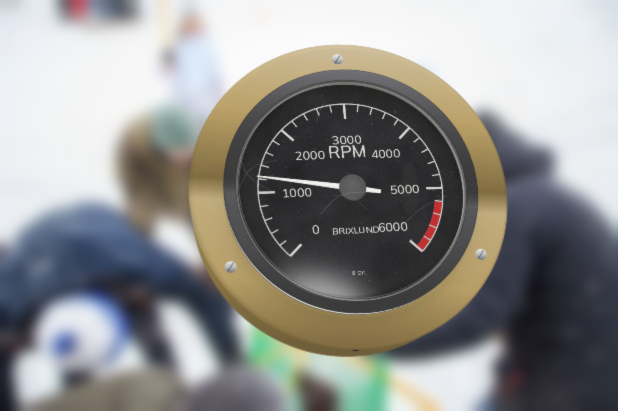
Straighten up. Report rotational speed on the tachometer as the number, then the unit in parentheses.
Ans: 1200 (rpm)
